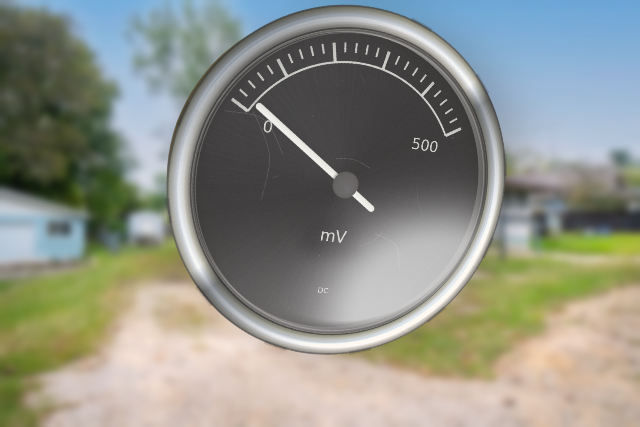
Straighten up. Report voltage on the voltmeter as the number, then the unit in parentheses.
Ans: 20 (mV)
